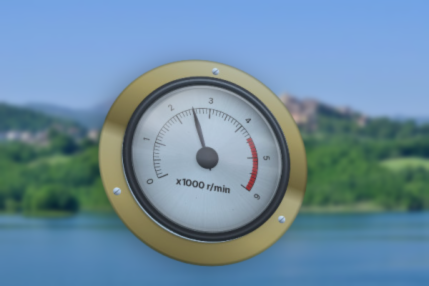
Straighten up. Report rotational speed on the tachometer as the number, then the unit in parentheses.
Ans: 2500 (rpm)
